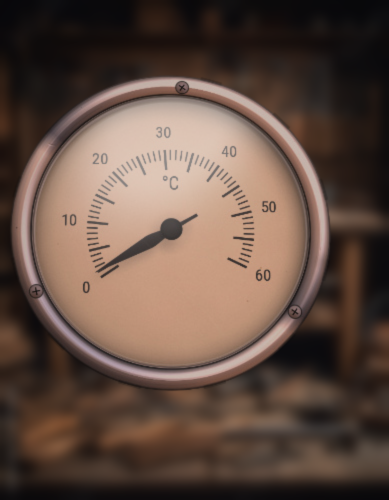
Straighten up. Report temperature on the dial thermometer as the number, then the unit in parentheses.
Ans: 1 (°C)
